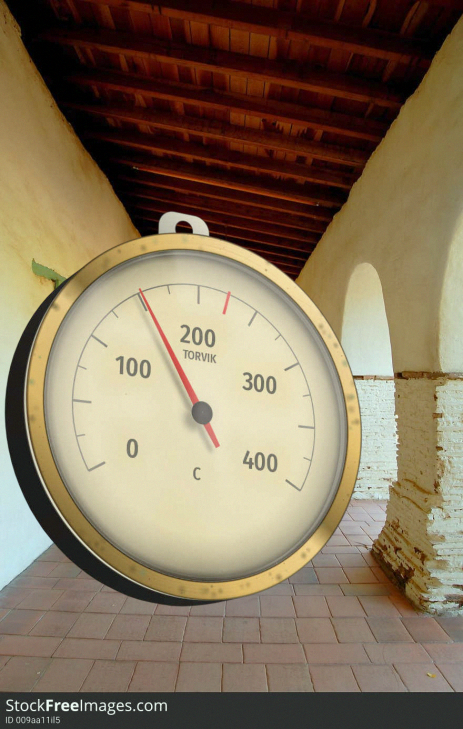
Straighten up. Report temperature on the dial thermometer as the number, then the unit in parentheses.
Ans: 150 (°C)
